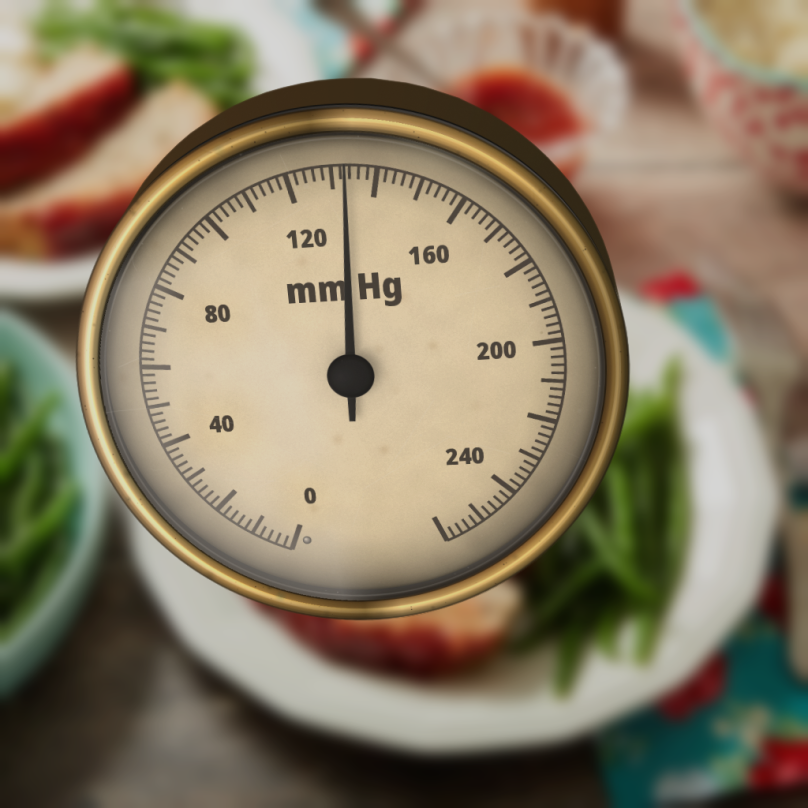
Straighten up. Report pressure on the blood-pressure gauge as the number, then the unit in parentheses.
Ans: 133 (mmHg)
